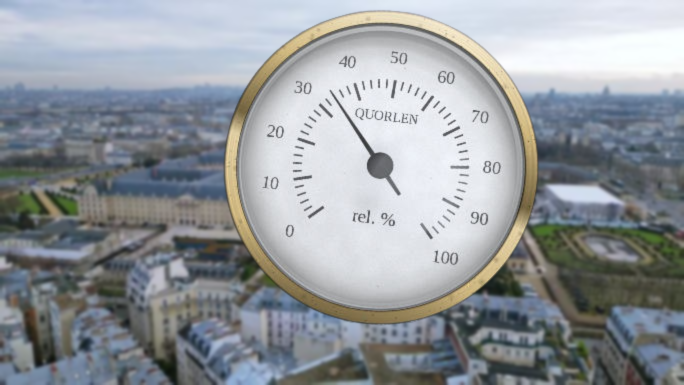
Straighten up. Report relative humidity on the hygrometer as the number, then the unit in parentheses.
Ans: 34 (%)
